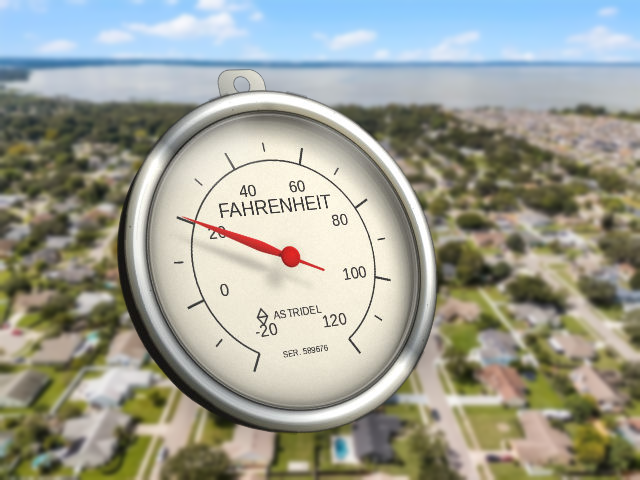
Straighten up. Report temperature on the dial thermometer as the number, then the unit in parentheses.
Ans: 20 (°F)
